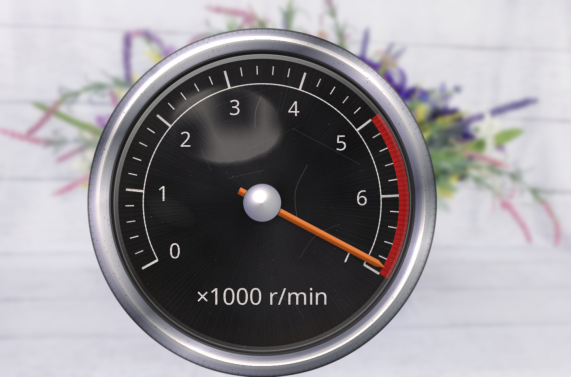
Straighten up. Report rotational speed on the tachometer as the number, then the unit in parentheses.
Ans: 6900 (rpm)
